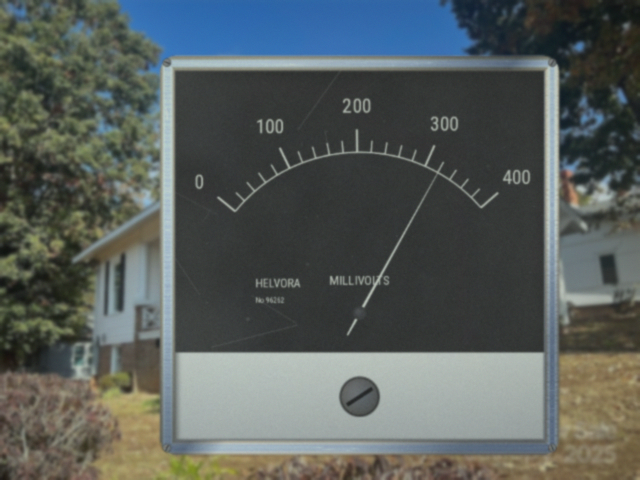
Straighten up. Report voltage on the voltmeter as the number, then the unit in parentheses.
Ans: 320 (mV)
